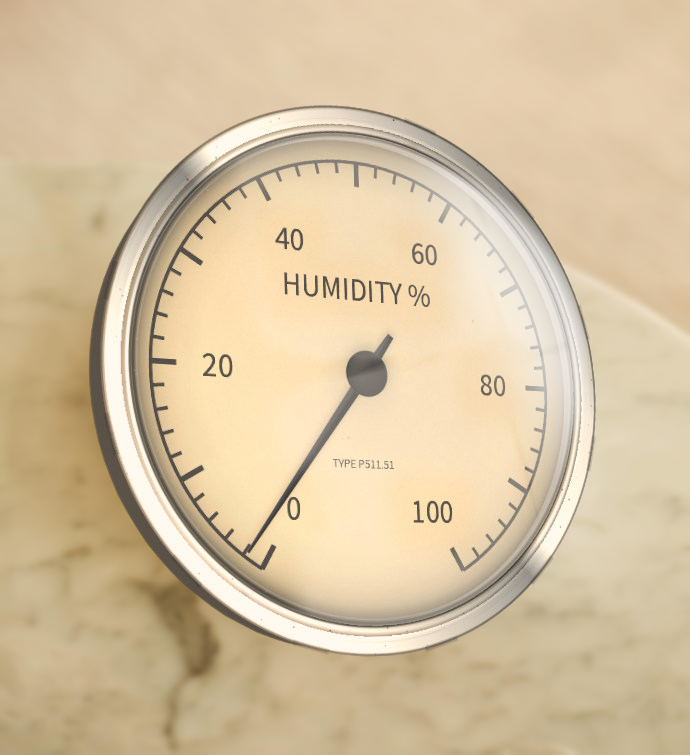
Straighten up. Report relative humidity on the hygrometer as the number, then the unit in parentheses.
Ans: 2 (%)
